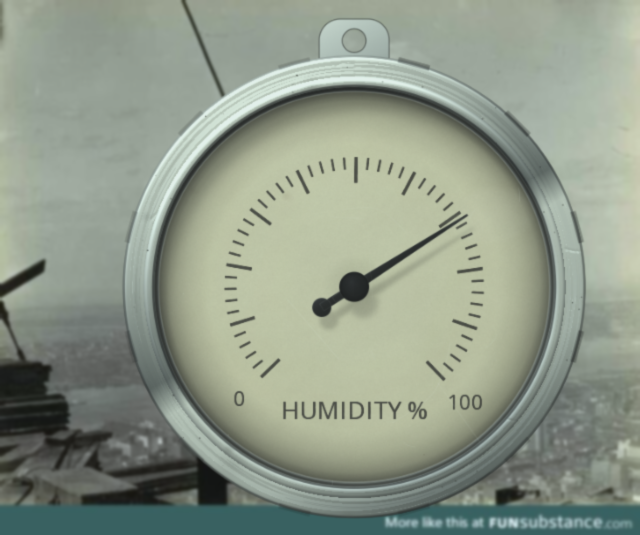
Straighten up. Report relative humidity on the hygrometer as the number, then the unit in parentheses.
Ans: 71 (%)
